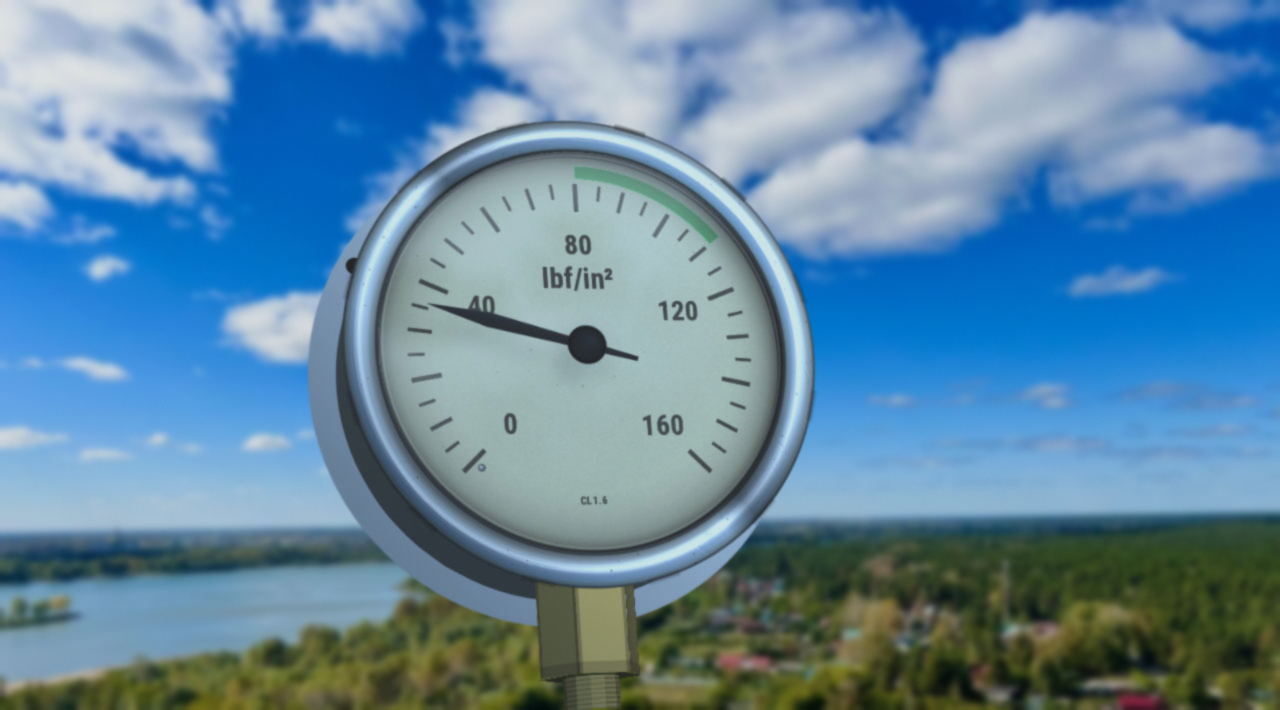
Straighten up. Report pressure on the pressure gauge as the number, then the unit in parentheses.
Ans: 35 (psi)
